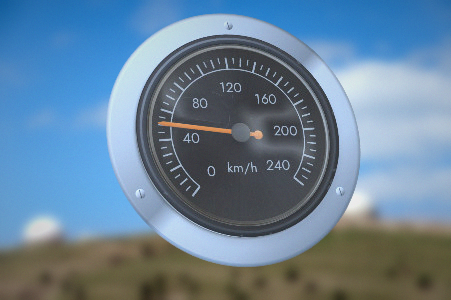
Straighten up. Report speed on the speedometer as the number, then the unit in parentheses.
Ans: 50 (km/h)
